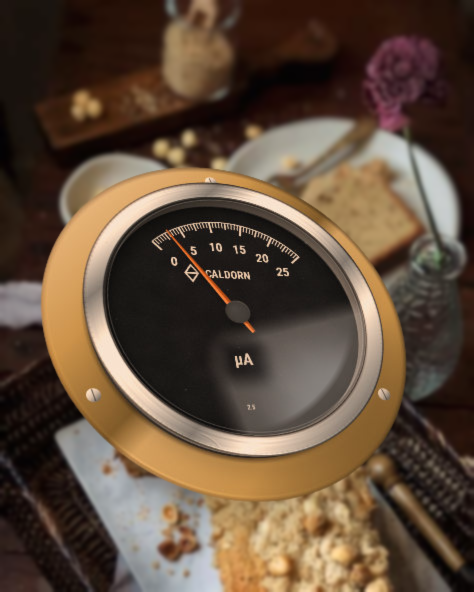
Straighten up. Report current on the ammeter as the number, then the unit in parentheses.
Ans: 2.5 (µA)
